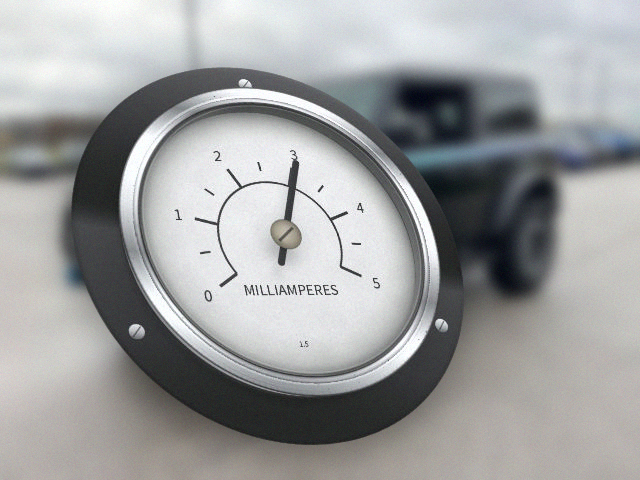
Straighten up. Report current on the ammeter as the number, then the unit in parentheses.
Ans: 3 (mA)
